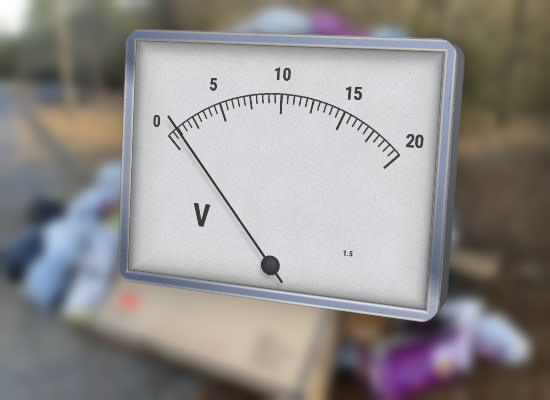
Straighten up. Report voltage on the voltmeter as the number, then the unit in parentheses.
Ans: 1 (V)
